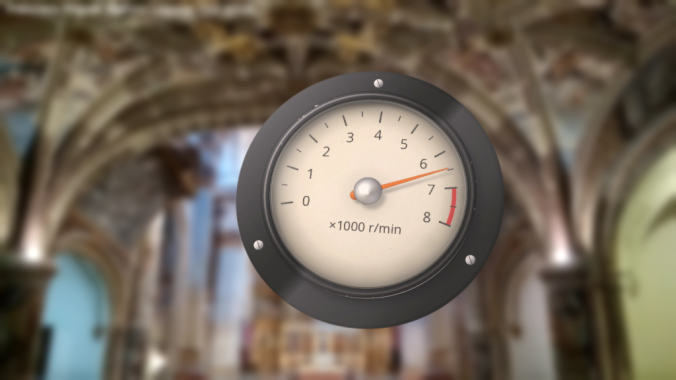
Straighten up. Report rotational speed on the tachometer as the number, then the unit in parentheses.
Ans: 6500 (rpm)
